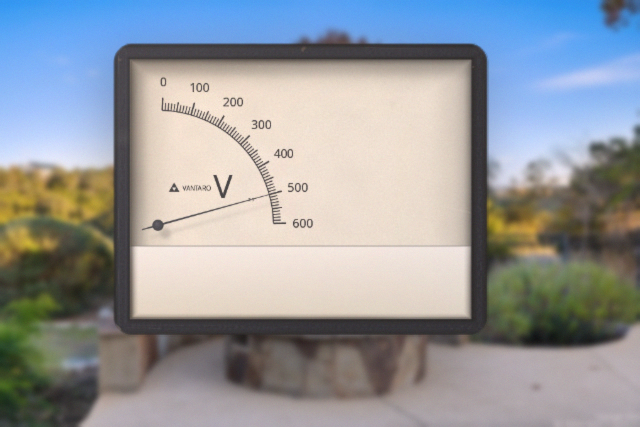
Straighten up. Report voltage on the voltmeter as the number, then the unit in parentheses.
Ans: 500 (V)
